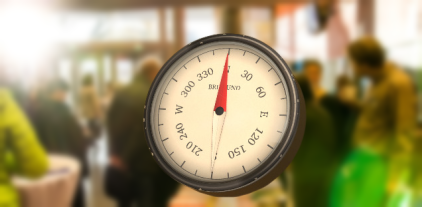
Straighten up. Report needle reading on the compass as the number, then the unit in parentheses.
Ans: 0 (°)
